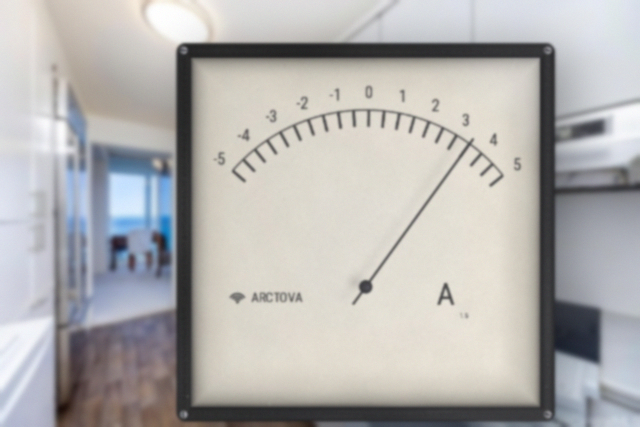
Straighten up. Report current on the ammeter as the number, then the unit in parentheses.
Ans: 3.5 (A)
